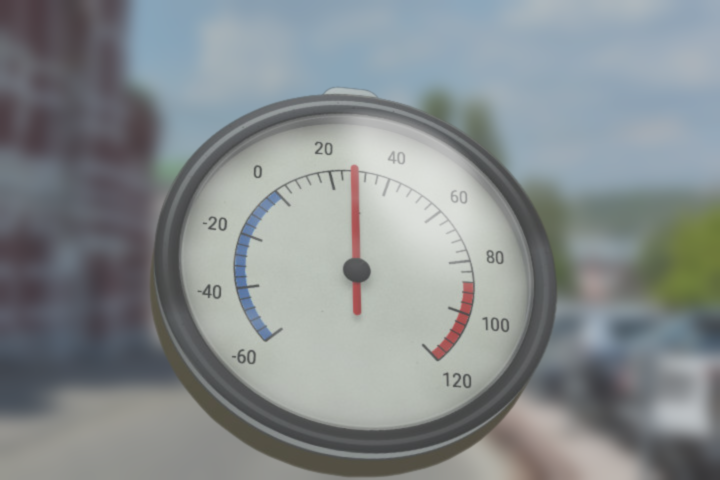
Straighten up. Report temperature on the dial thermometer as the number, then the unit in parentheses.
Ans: 28 (°F)
